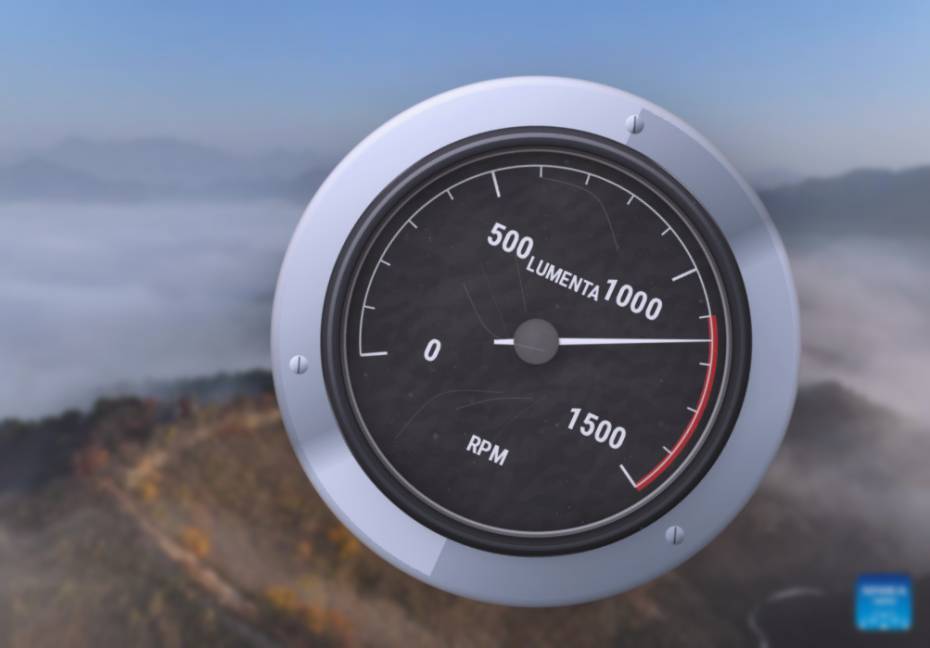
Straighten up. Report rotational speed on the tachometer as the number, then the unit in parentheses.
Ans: 1150 (rpm)
